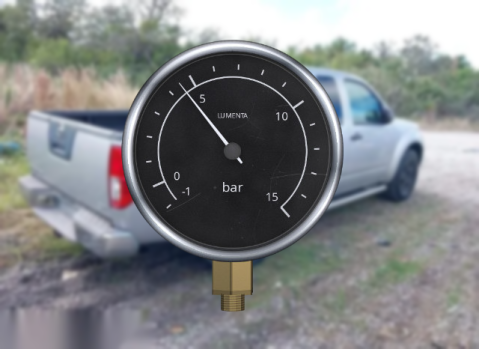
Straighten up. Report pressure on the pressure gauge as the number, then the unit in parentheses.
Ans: 4.5 (bar)
